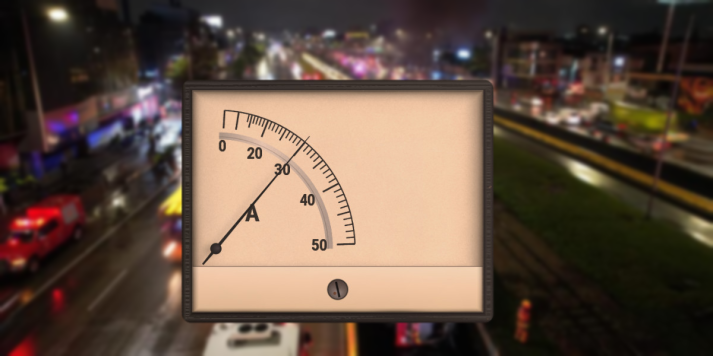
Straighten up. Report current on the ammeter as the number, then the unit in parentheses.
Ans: 30 (A)
